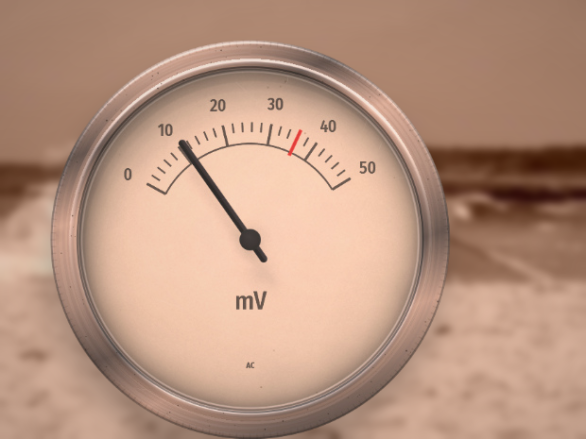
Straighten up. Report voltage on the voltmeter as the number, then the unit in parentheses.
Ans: 11 (mV)
